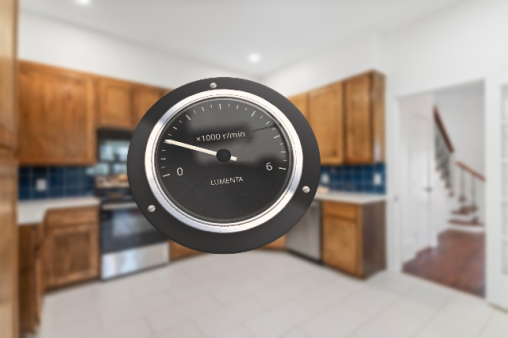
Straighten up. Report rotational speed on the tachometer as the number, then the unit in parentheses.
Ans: 1000 (rpm)
